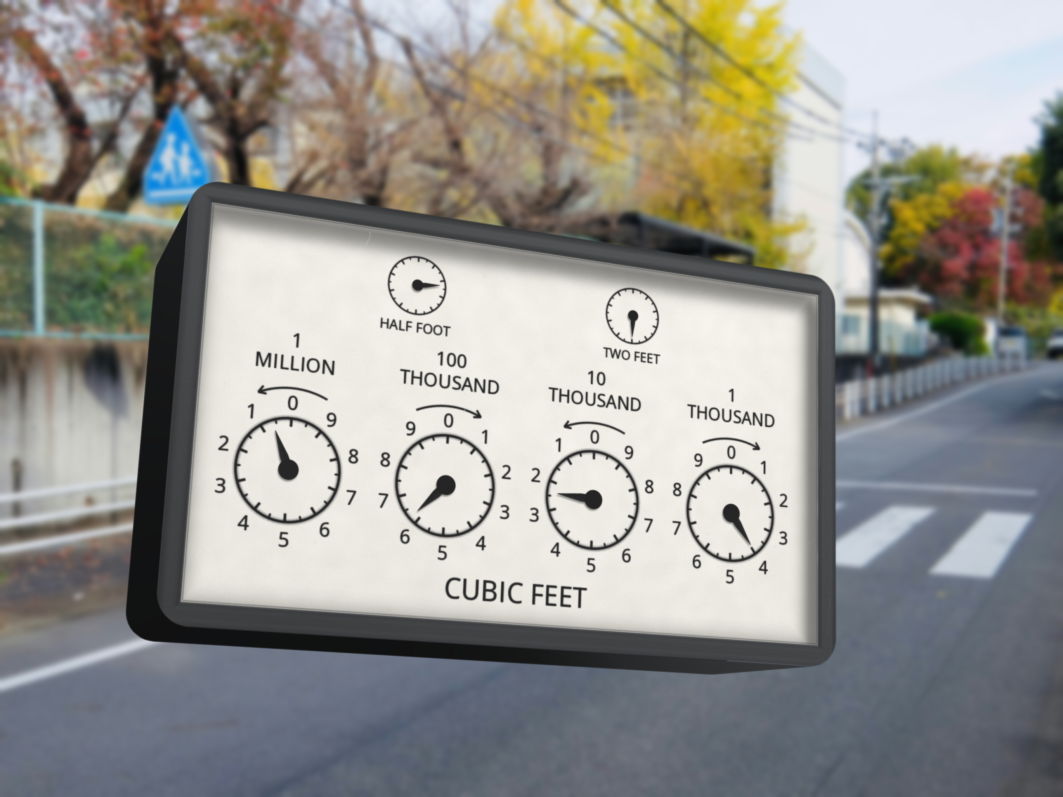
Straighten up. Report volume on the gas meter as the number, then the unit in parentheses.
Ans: 62400 (ft³)
